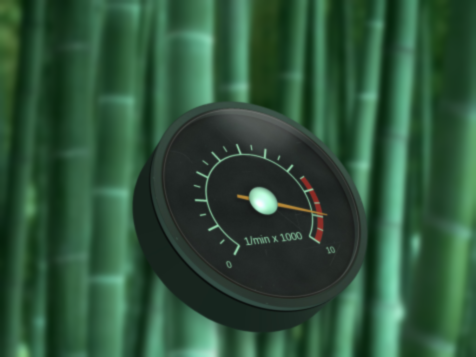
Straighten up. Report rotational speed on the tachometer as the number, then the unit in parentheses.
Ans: 9000 (rpm)
